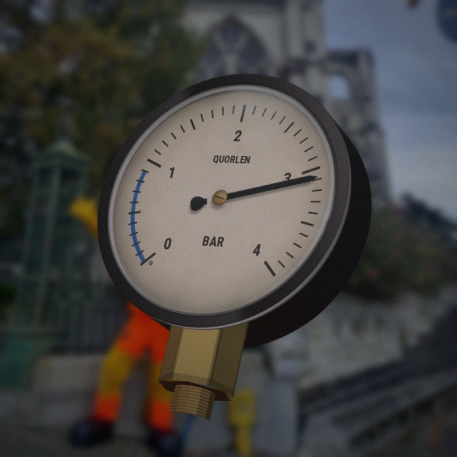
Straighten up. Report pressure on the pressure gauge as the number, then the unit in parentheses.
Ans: 3.1 (bar)
